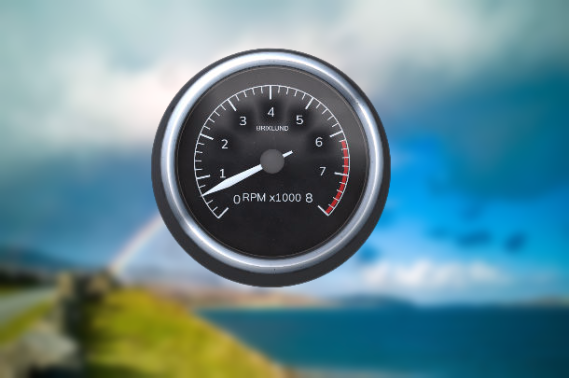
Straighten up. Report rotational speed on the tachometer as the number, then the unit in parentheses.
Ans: 600 (rpm)
